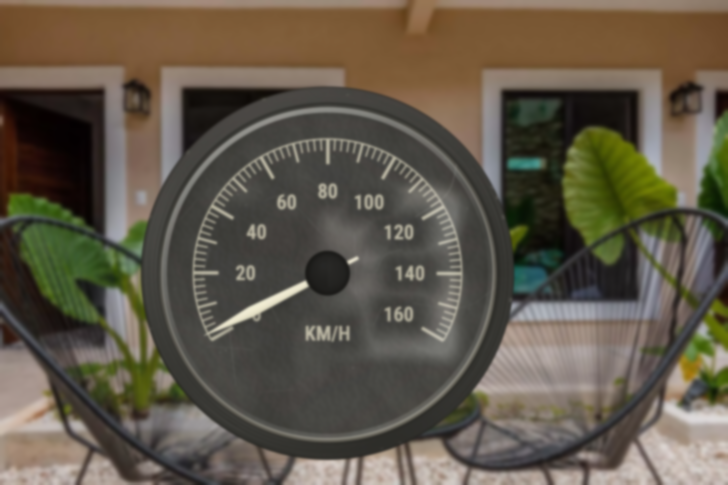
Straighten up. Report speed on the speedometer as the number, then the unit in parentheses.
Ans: 2 (km/h)
